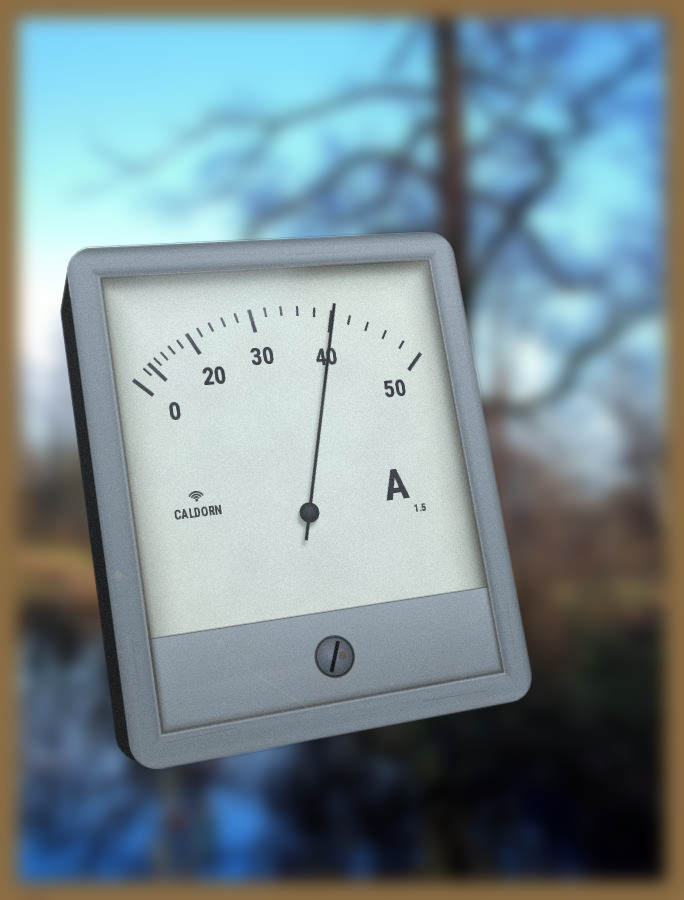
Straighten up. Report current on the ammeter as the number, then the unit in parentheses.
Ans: 40 (A)
